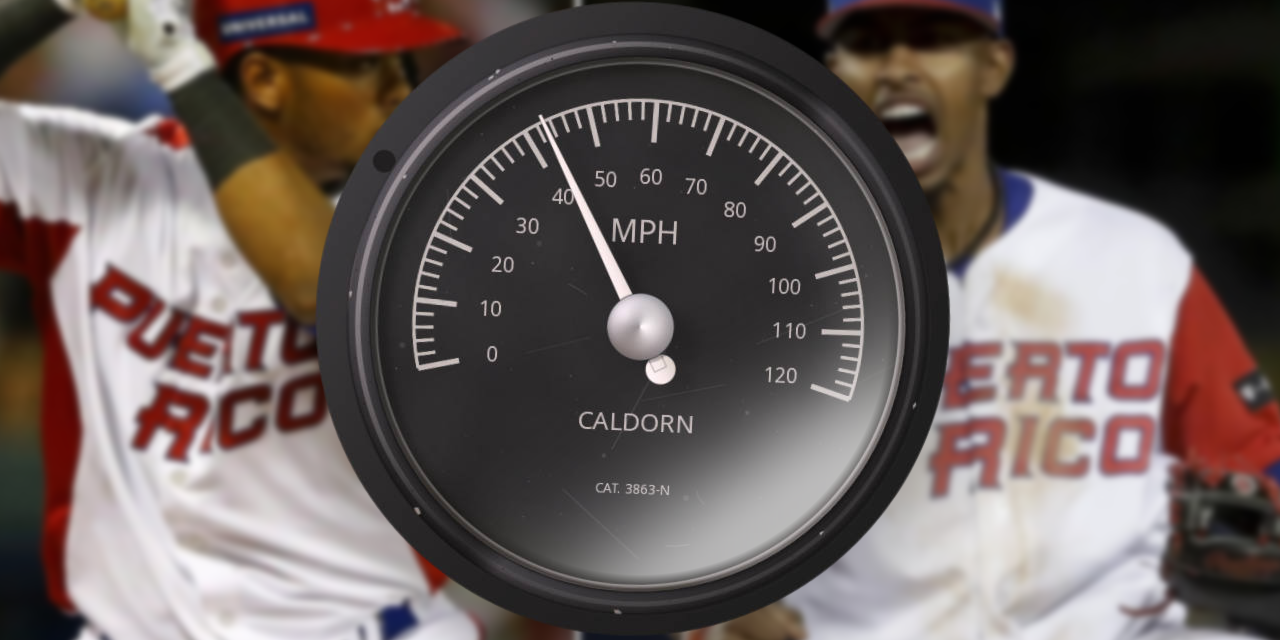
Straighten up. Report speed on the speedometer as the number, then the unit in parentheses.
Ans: 43 (mph)
